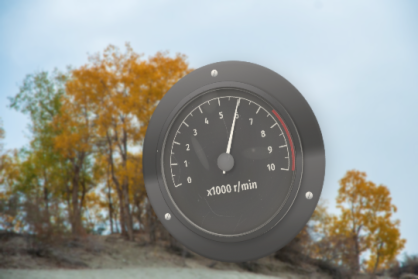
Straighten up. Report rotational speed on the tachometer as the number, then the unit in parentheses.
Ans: 6000 (rpm)
